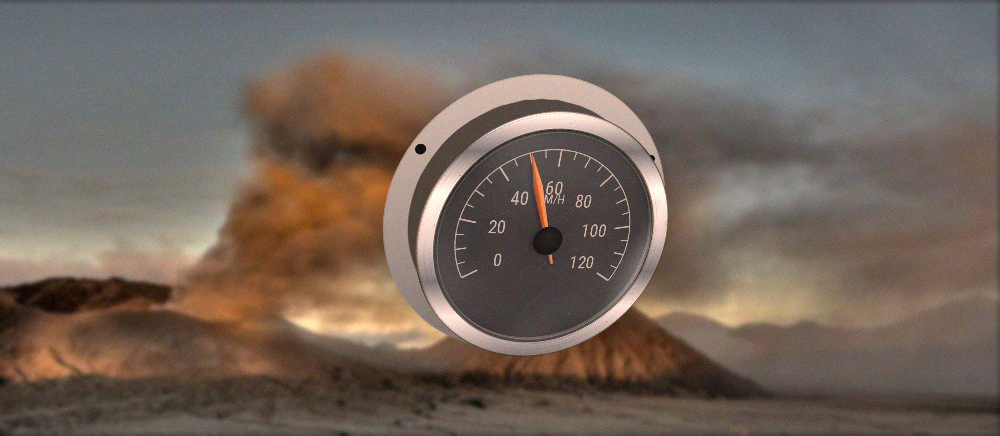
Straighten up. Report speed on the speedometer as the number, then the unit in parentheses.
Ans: 50 (km/h)
